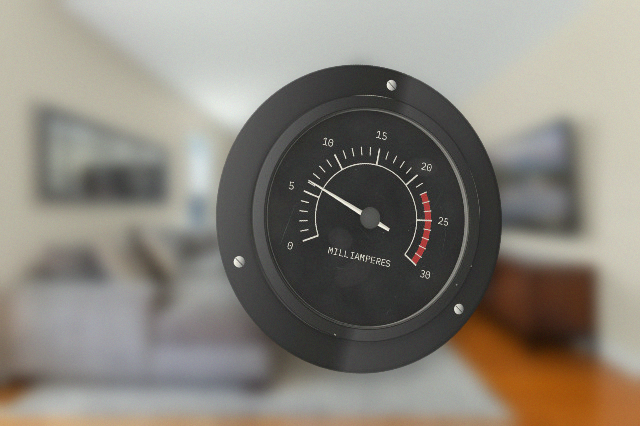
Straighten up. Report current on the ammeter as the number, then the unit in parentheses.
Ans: 6 (mA)
